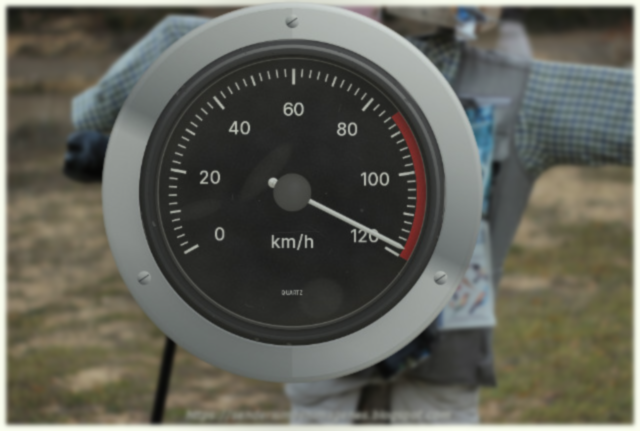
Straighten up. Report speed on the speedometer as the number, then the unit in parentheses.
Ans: 118 (km/h)
